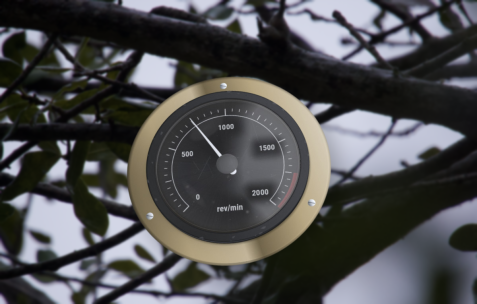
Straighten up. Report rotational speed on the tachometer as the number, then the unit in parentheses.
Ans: 750 (rpm)
